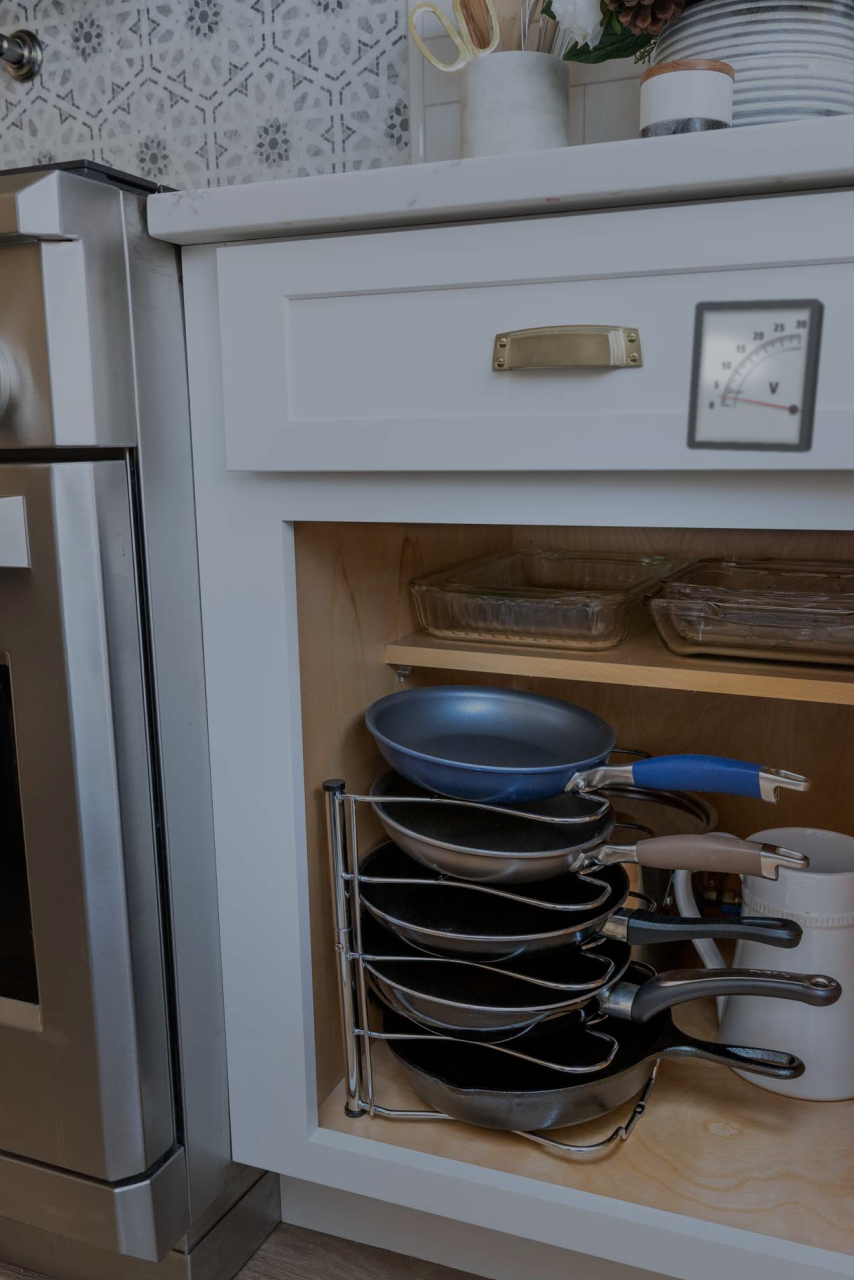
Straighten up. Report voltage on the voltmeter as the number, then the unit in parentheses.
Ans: 2.5 (V)
